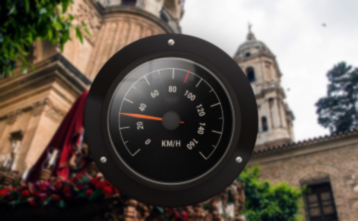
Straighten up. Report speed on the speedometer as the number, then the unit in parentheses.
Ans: 30 (km/h)
